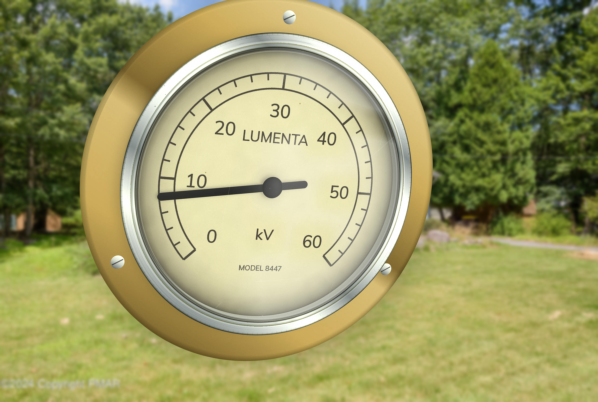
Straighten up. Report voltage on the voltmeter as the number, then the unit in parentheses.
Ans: 8 (kV)
